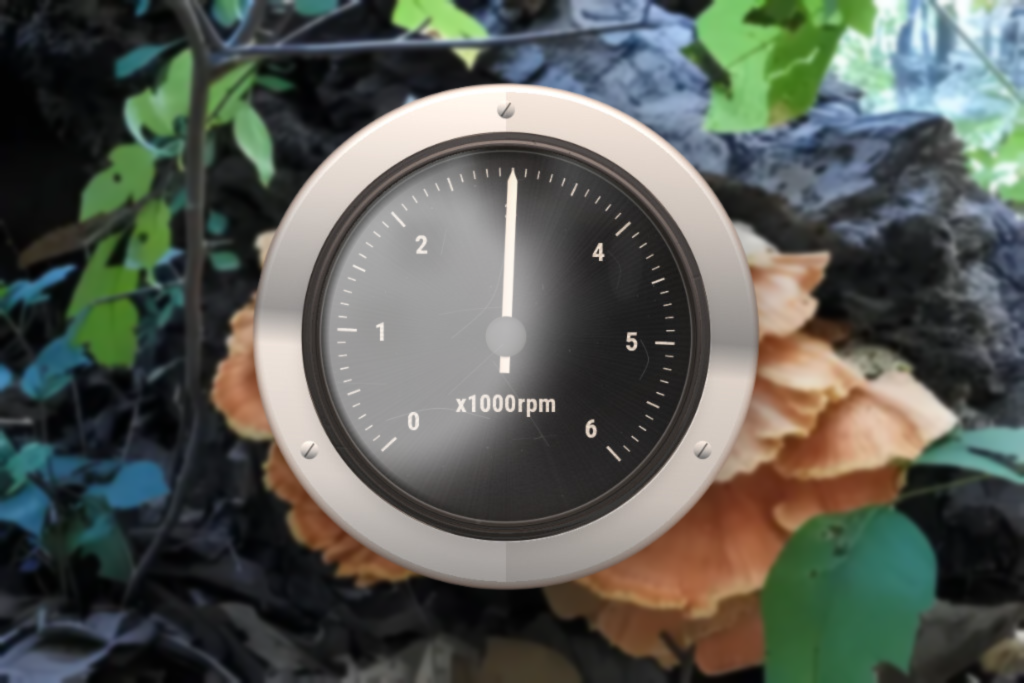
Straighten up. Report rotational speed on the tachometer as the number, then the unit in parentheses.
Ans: 3000 (rpm)
